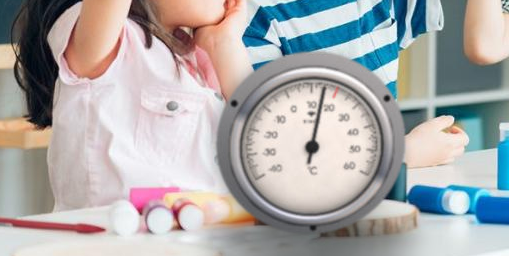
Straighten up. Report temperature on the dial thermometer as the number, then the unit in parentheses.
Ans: 15 (°C)
